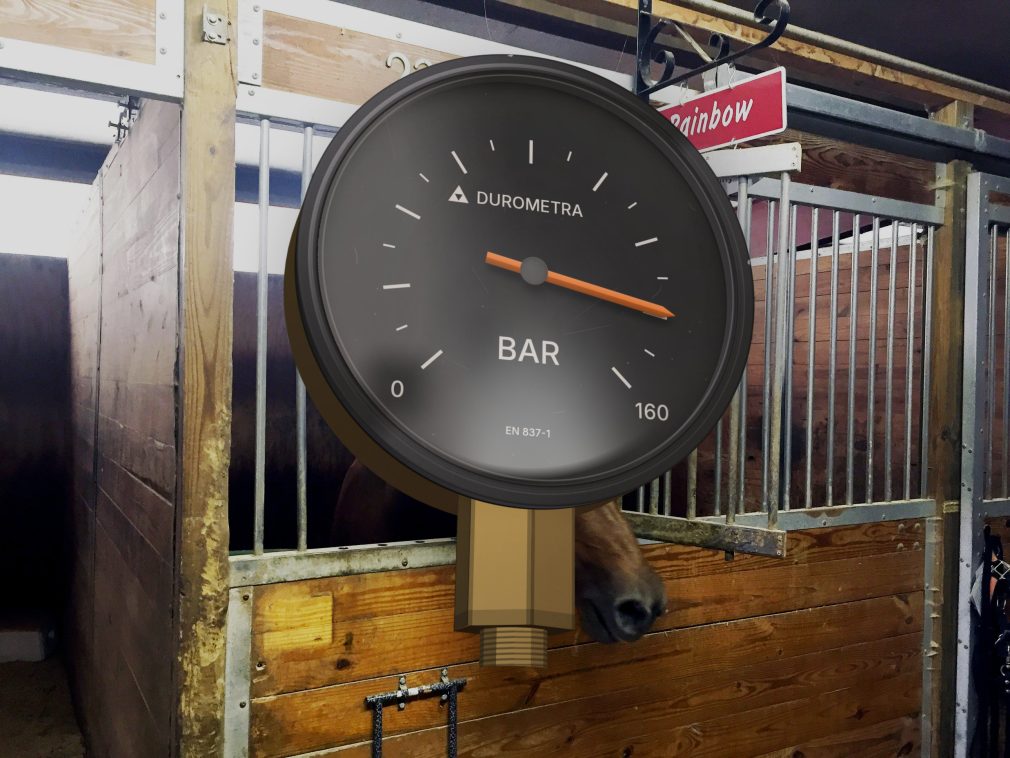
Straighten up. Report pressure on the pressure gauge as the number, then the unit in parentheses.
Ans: 140 (bar)
